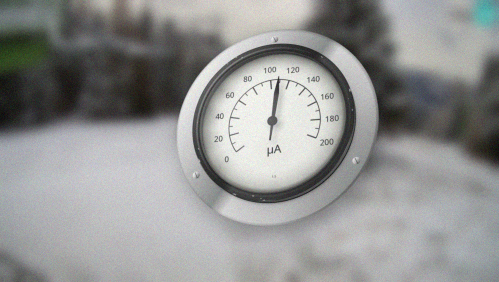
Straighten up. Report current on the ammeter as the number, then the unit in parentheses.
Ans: 110 (µA)
